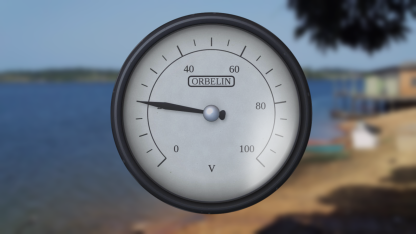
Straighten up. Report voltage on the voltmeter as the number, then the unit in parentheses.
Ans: 20 (V)
